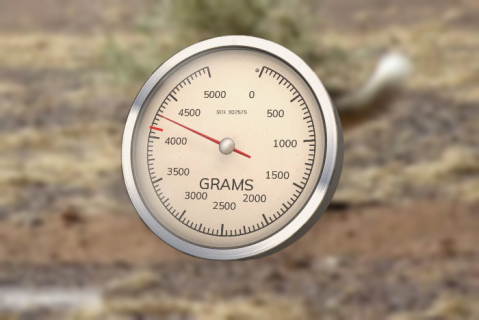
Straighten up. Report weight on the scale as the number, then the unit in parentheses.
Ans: 4250 (g)
